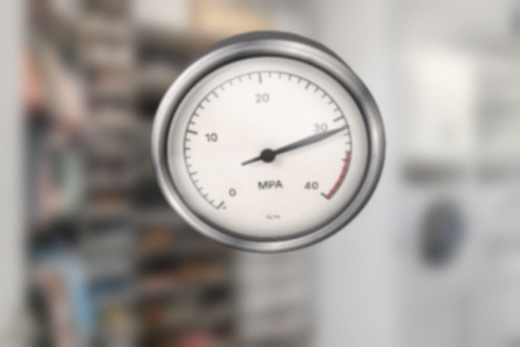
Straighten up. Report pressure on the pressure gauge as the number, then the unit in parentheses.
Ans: 31 (MPa)
